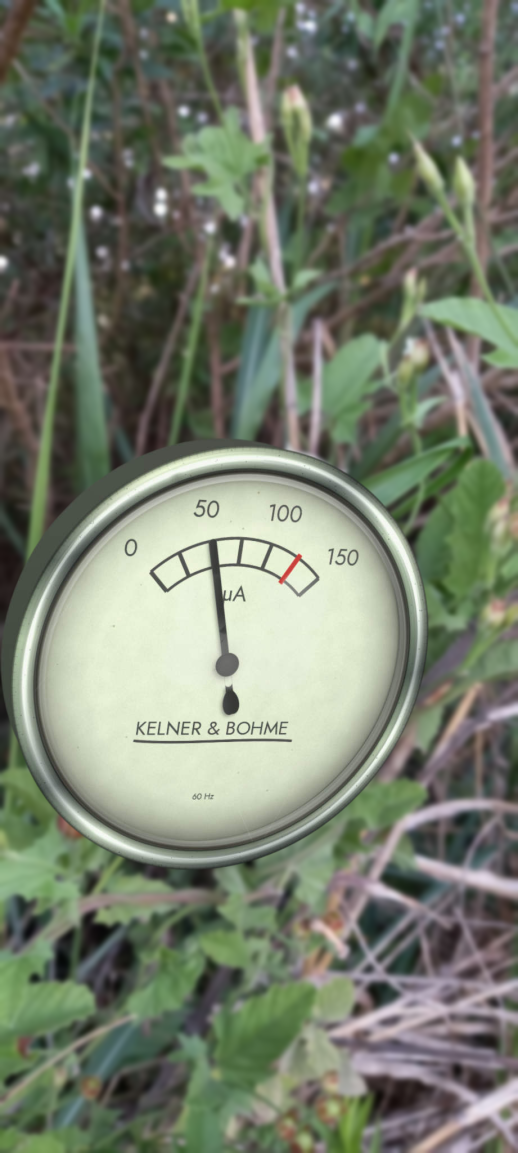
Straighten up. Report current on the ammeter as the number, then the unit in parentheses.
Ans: 50 (µA)
